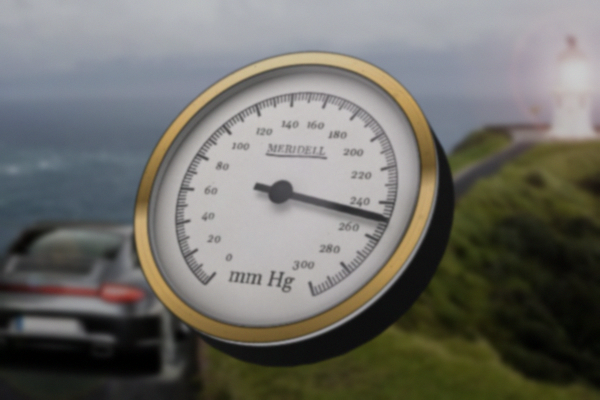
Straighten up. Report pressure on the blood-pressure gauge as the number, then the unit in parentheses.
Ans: 250 (mmHg)
